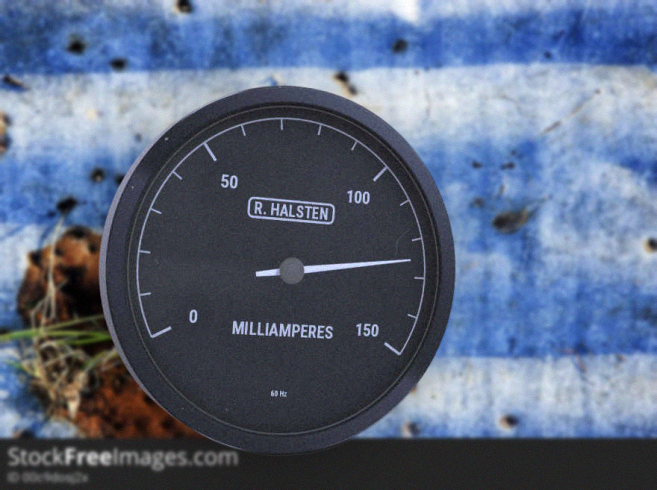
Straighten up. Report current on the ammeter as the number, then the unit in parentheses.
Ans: 125 (mA)
